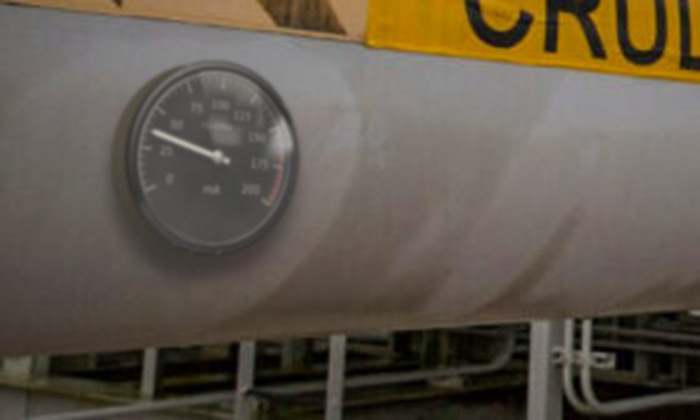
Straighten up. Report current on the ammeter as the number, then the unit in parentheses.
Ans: 35 (mA)
